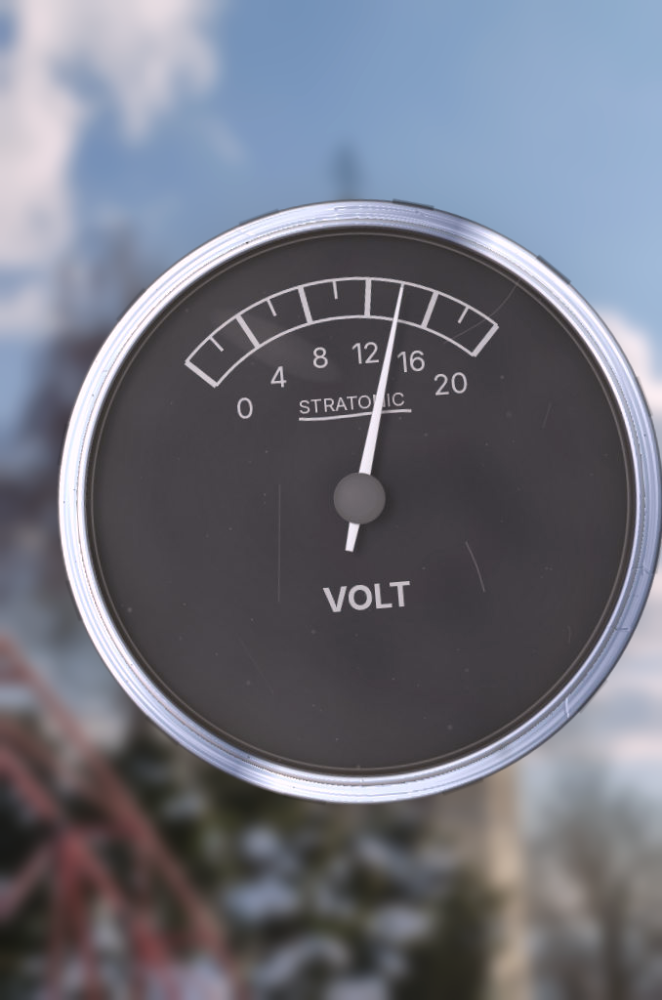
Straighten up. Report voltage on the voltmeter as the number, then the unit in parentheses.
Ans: 14 (V)
